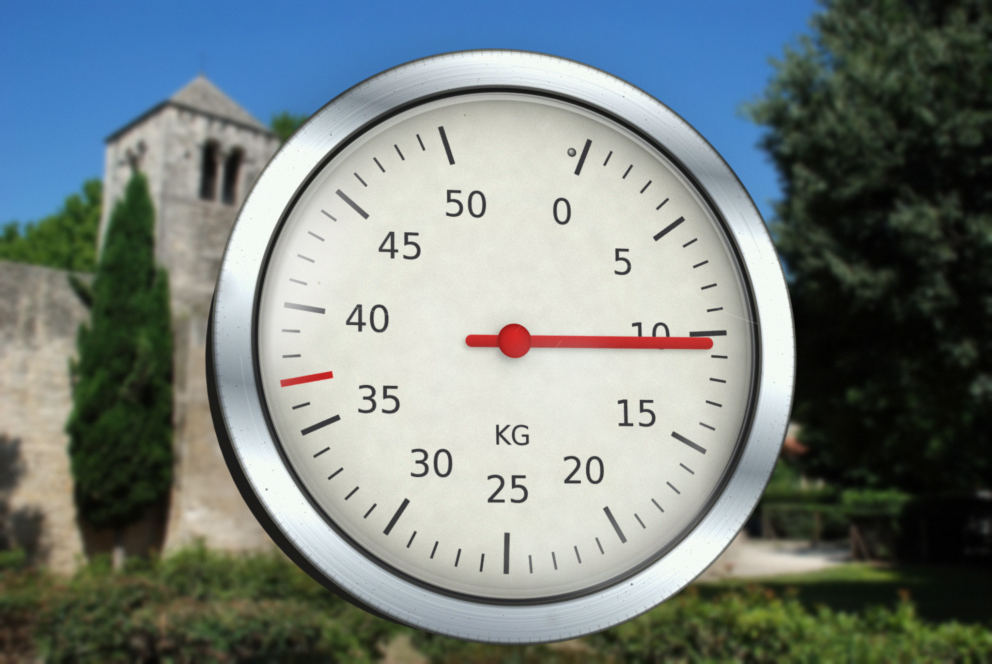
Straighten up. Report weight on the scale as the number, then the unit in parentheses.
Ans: 10.5 (kg)
